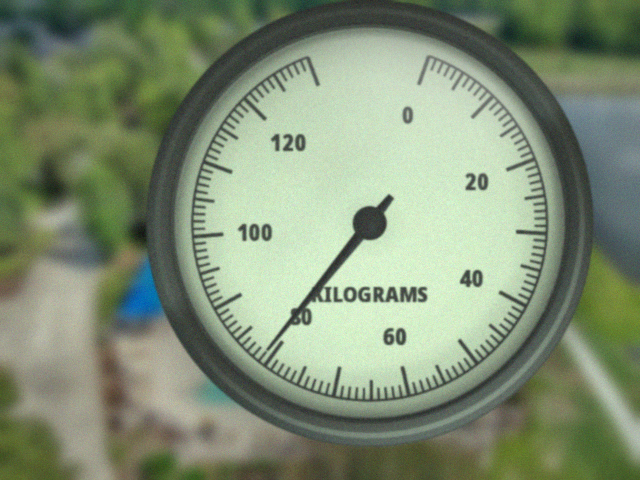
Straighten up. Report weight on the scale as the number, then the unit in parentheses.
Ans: 81 (kg)
